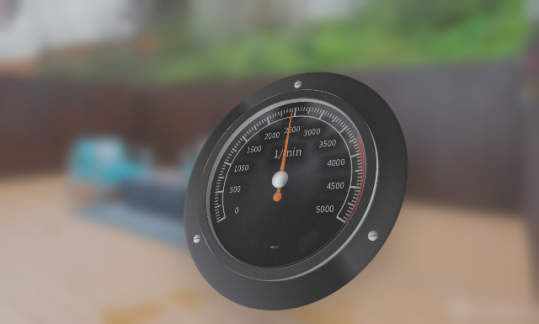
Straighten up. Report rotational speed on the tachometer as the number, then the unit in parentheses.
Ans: 2500 (rpm)
